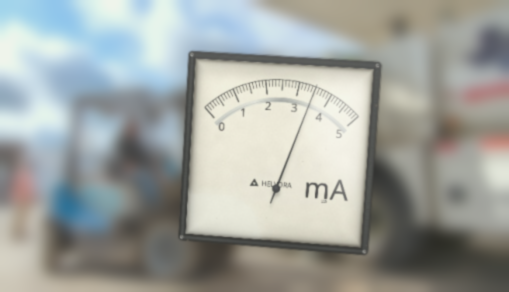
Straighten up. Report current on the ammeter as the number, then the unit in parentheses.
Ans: 3.5 (mA)
